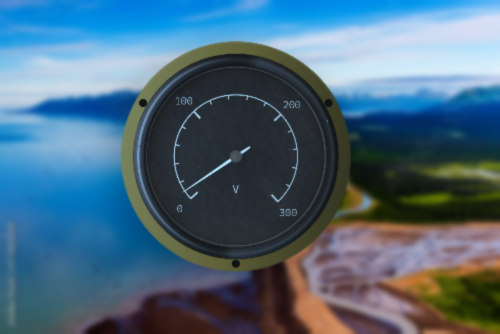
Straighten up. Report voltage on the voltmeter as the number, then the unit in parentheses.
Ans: 10 (V)
